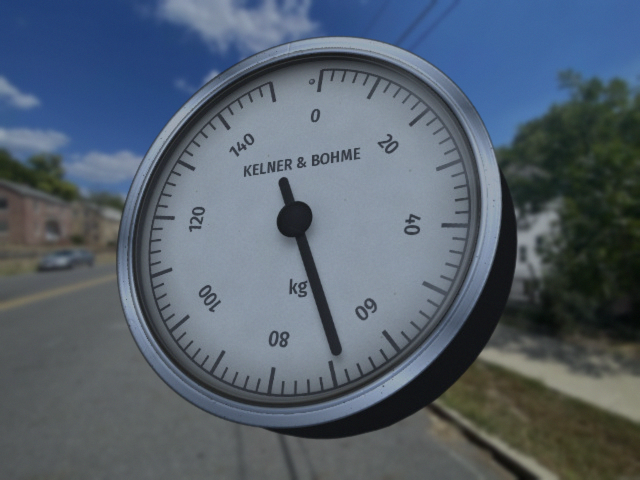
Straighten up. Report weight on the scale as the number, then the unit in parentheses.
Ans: 68 (kg)
